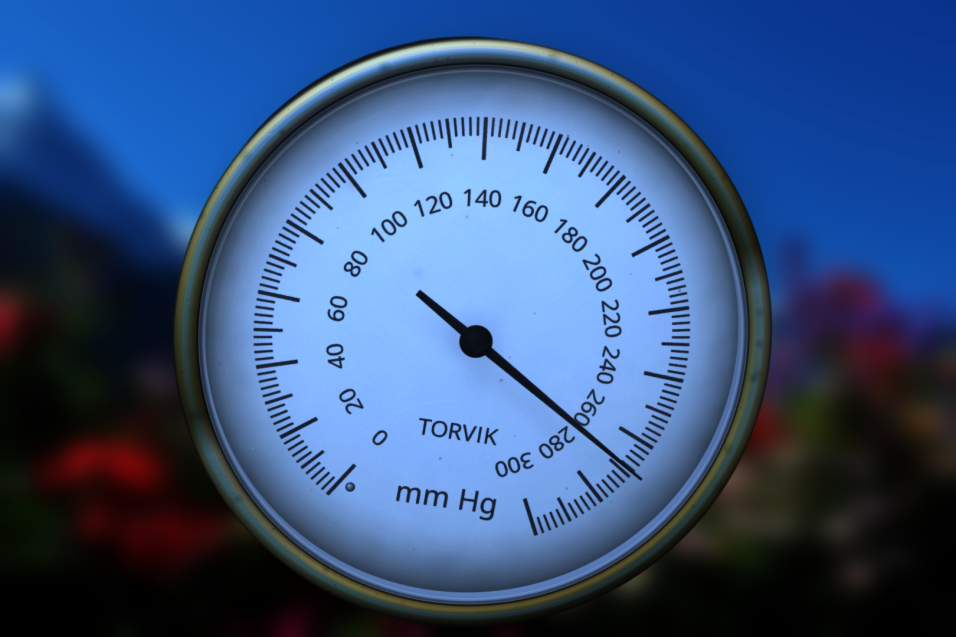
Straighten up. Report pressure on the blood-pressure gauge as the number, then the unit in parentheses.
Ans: 268 (mmHg)
